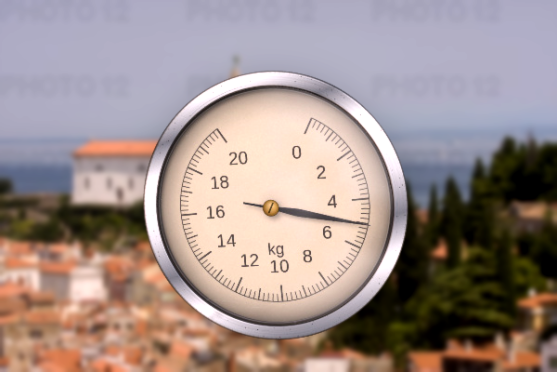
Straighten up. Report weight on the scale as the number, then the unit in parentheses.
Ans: 5 (kg)
